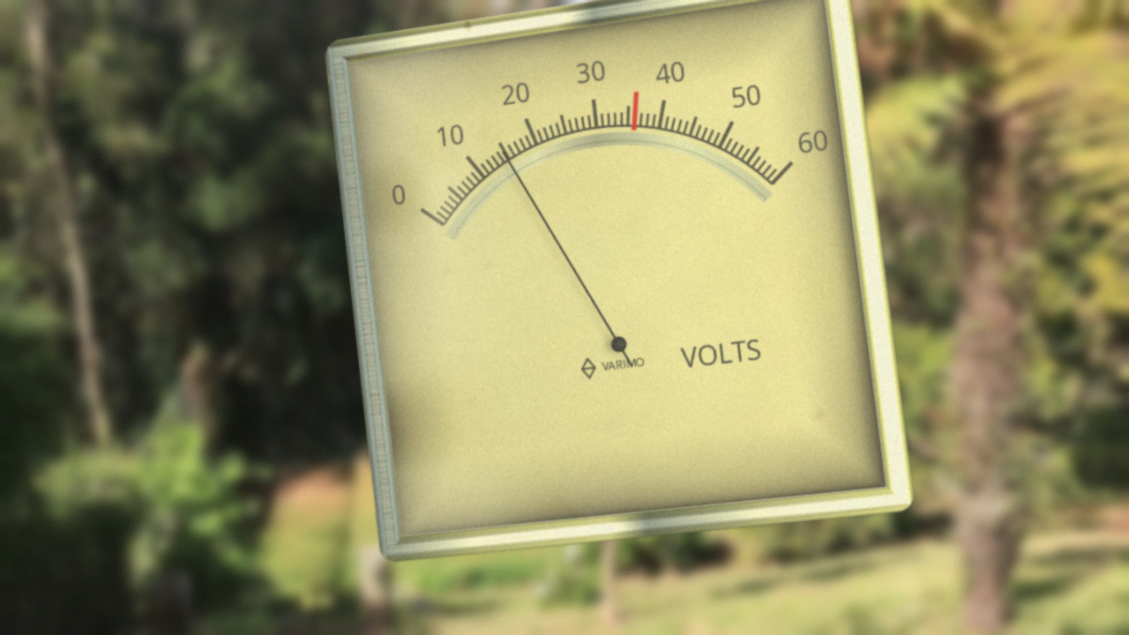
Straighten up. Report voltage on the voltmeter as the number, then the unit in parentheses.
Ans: 15 (V)
